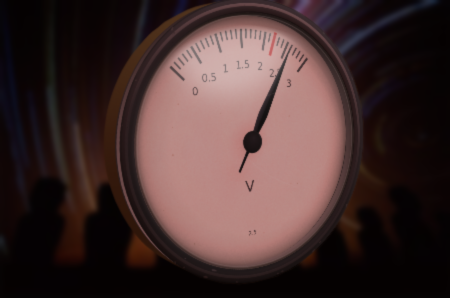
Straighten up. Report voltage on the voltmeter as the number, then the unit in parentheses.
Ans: 2.5 (V)
